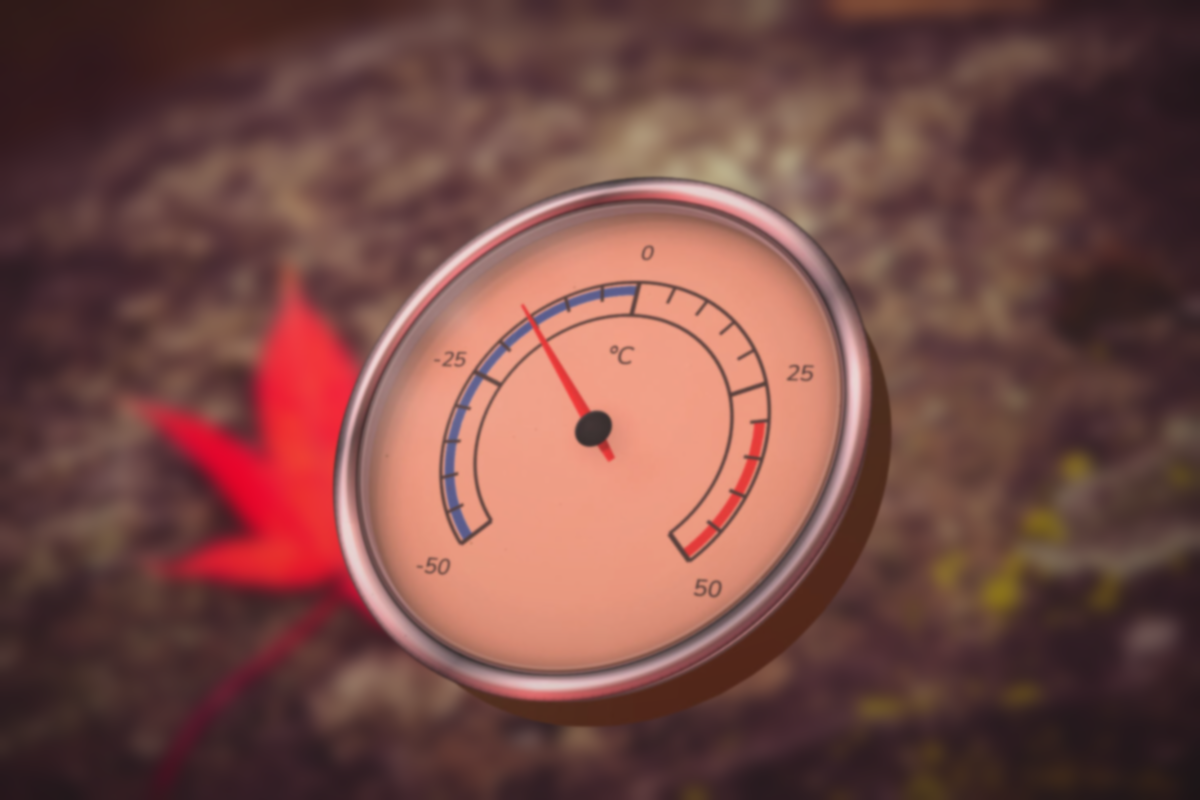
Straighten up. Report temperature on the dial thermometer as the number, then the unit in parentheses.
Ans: -15 (°C)
